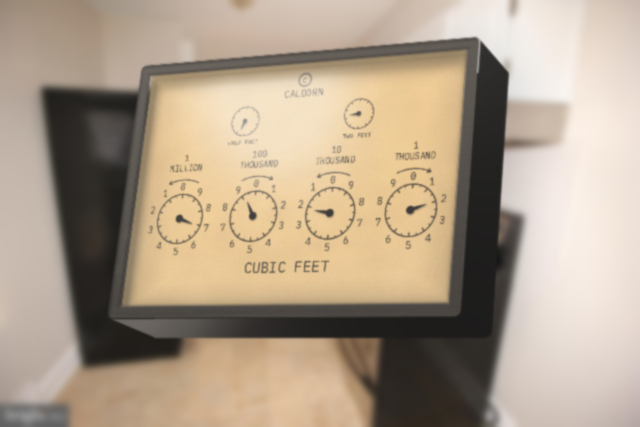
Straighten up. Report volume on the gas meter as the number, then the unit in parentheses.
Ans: 692200 (ft³)
